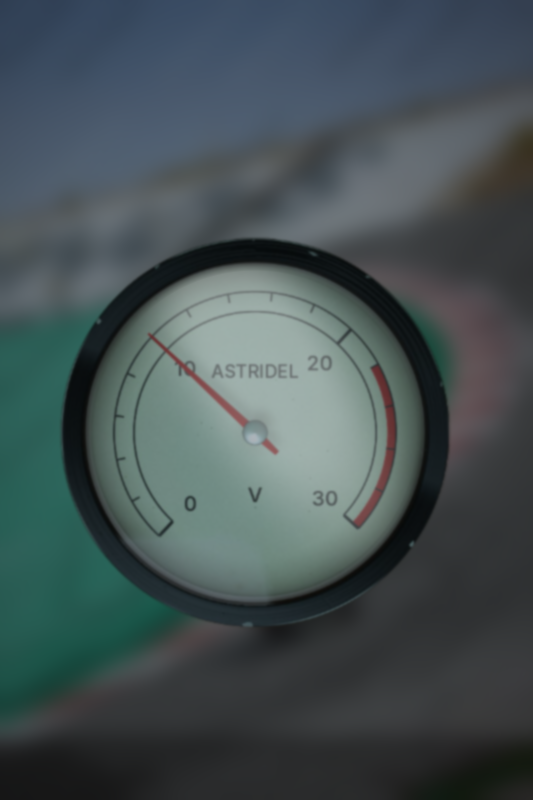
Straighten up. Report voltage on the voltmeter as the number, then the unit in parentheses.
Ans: 10 (V)
